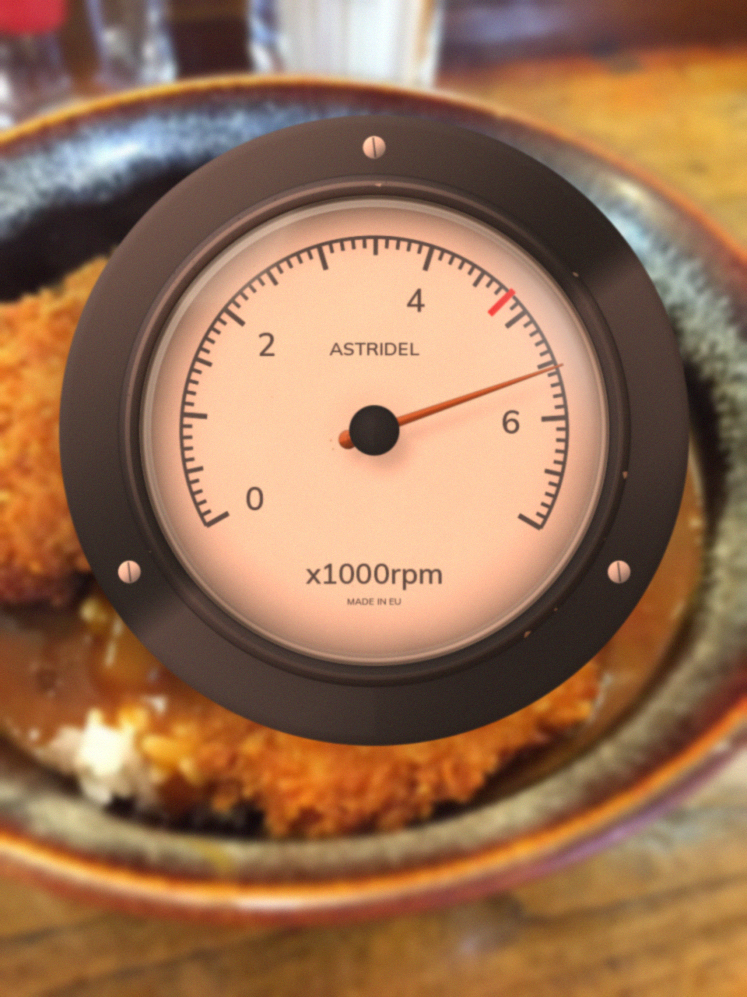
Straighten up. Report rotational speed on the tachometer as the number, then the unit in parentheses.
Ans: 5550 (rpm)
